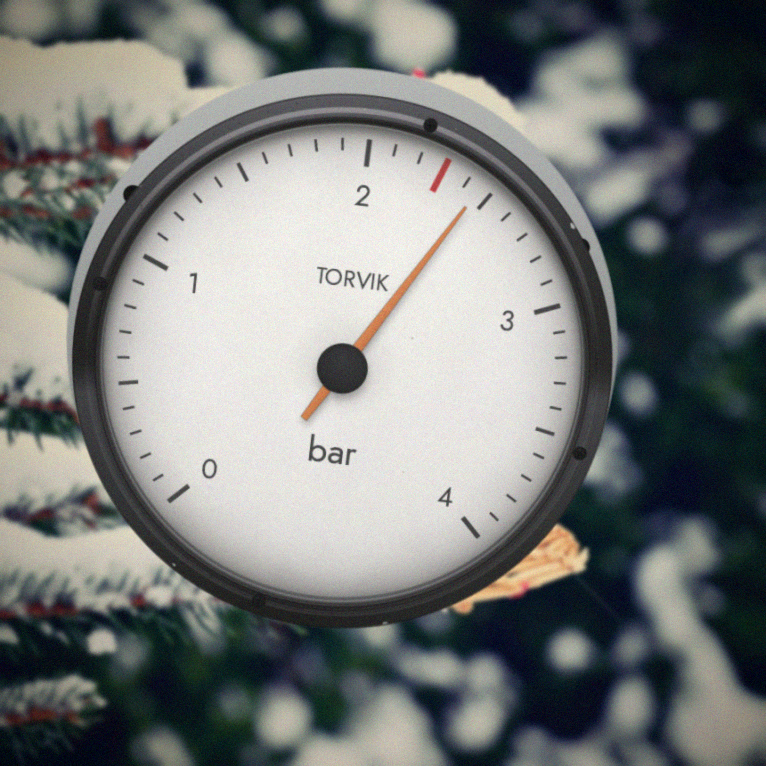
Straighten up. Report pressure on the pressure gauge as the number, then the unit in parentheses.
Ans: 2.45 (bar)
